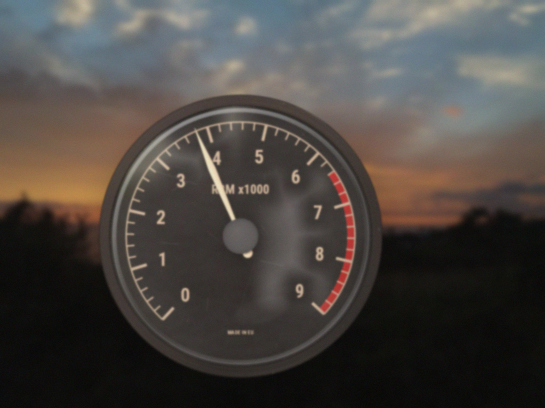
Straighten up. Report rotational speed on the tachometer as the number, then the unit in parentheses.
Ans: 3800 (rpm)
